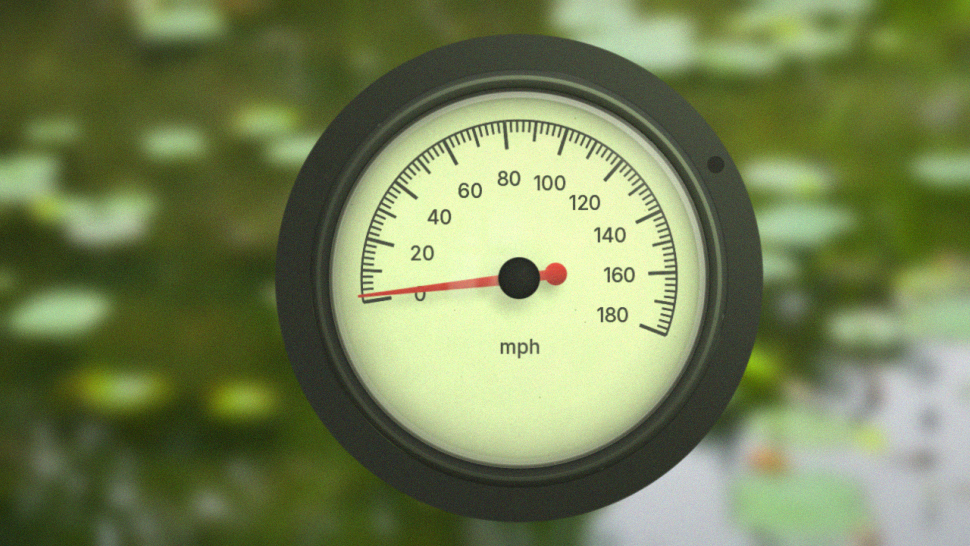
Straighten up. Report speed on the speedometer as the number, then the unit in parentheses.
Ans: 2 (mph)
